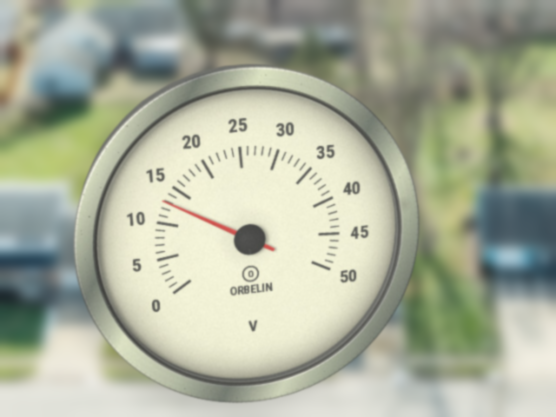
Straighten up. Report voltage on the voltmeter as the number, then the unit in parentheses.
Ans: 13 (V)
